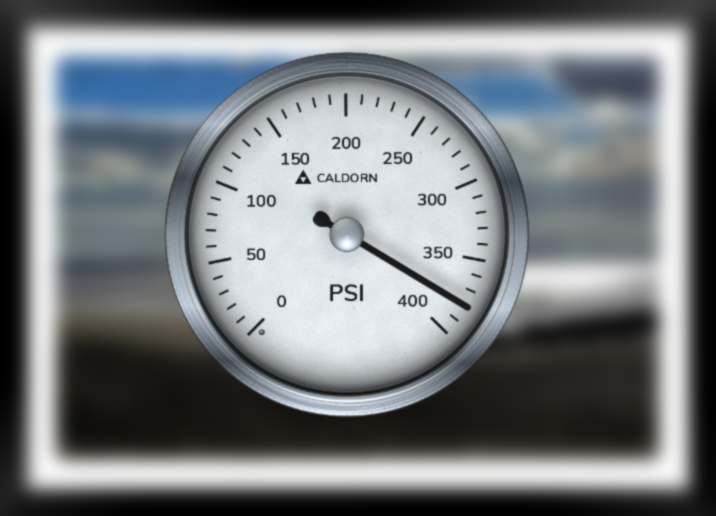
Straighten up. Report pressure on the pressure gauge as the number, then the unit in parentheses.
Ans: 380 (psi)
